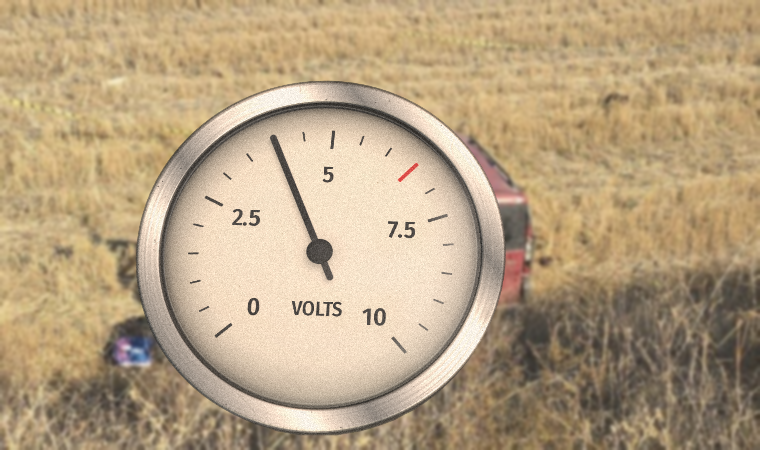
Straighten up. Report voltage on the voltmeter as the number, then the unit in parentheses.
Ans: 4 (V)
